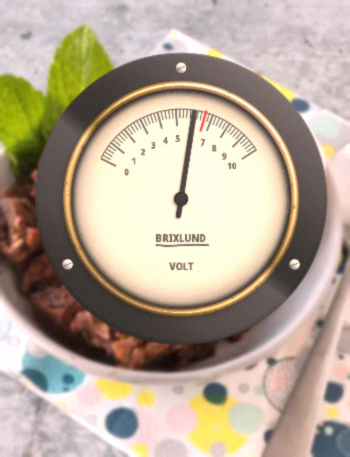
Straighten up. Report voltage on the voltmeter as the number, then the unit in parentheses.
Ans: 6 (V)
